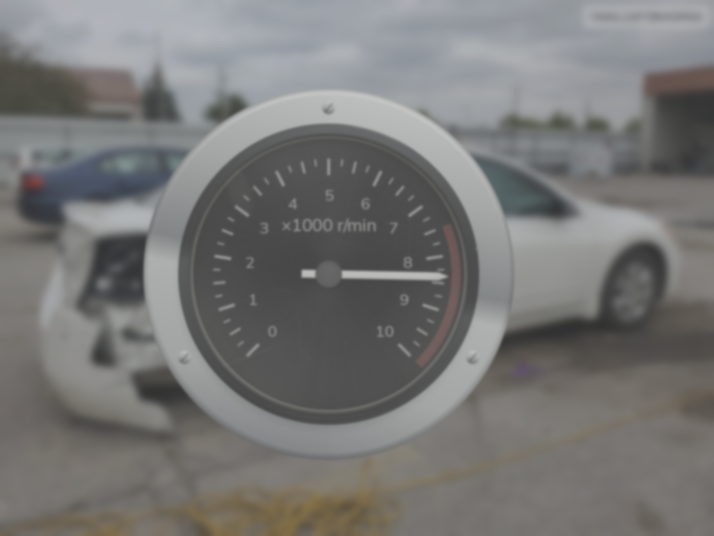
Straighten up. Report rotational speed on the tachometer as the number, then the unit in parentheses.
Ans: 8375 (rpm)
